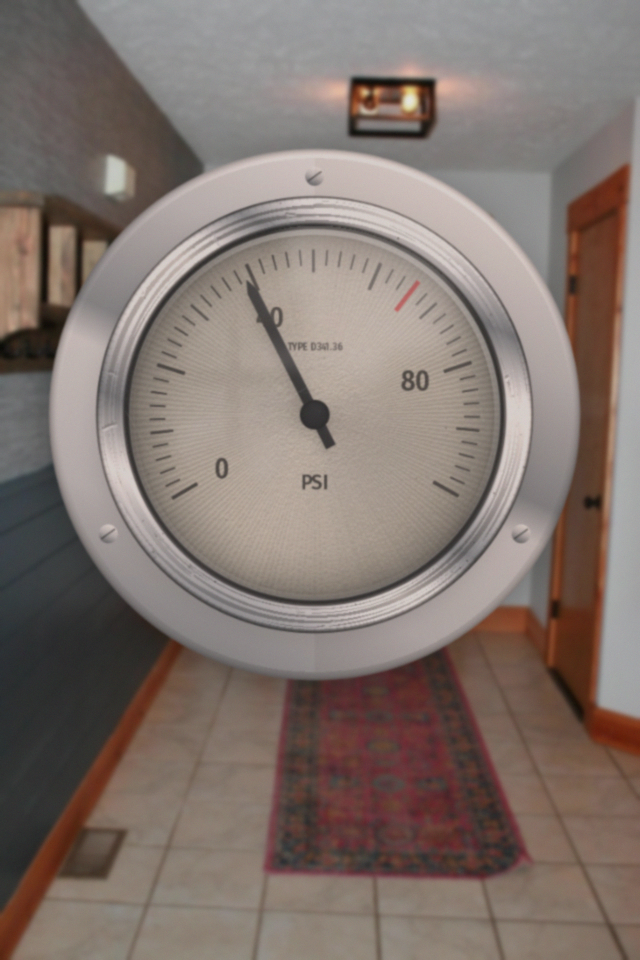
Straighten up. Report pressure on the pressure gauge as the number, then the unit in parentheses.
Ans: 39 (psi)
